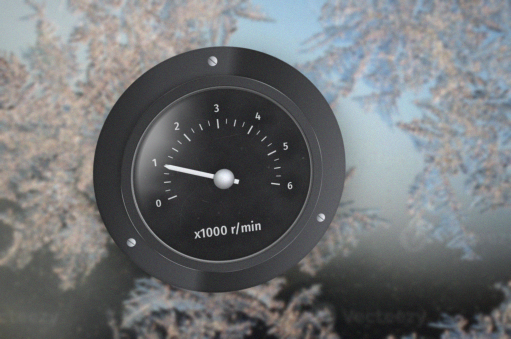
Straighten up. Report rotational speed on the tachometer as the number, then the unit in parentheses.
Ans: 1000 (rpm)
